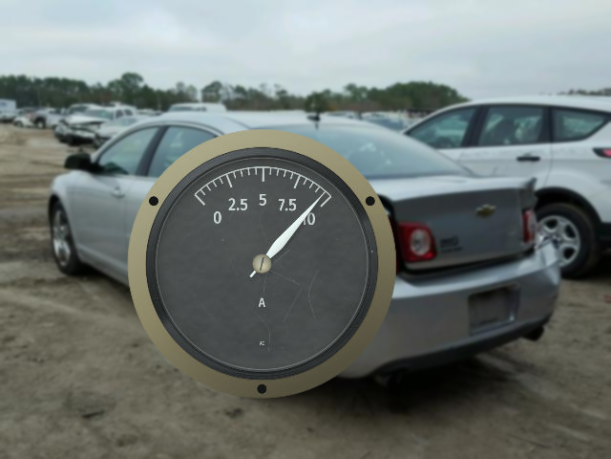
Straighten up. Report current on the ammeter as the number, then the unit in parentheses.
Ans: 9.5 (A)
